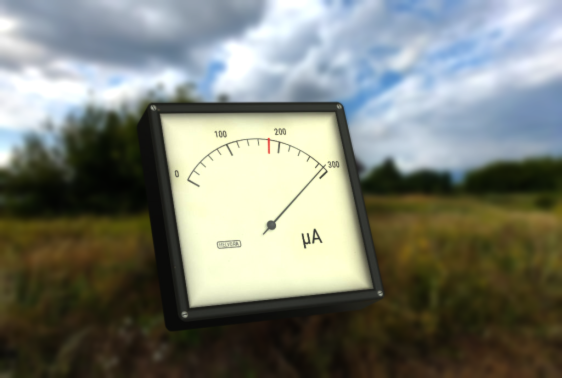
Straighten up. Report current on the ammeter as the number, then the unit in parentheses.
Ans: 290 (µA)
